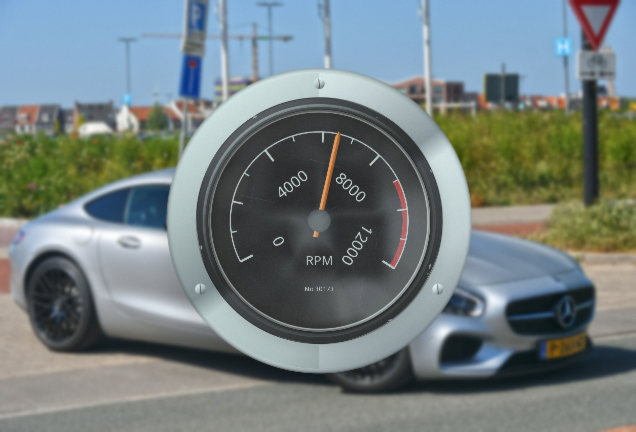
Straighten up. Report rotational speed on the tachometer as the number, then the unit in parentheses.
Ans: 6500 (rpm)
